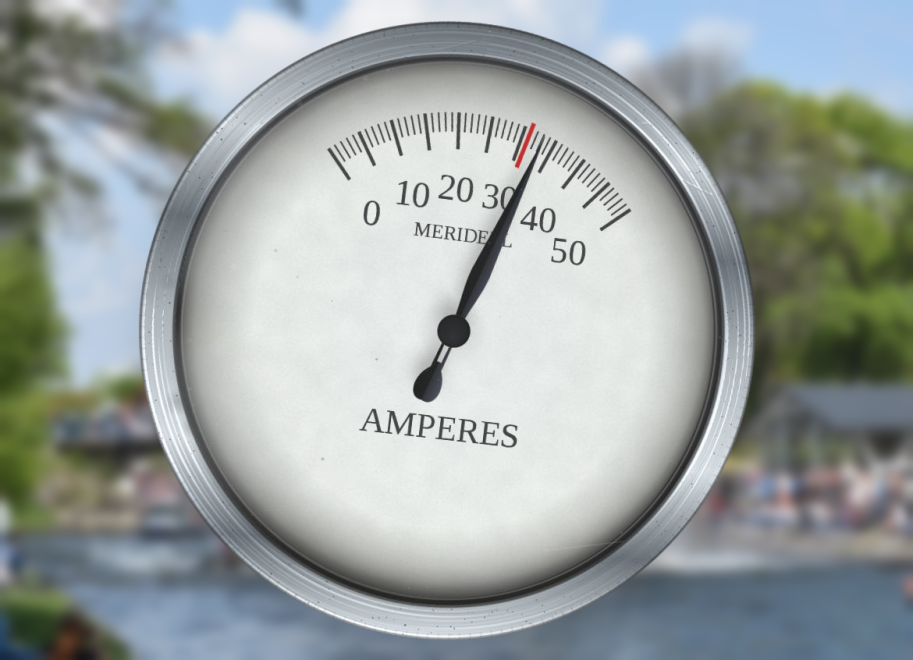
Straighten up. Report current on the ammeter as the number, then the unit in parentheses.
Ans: 33 (A)
